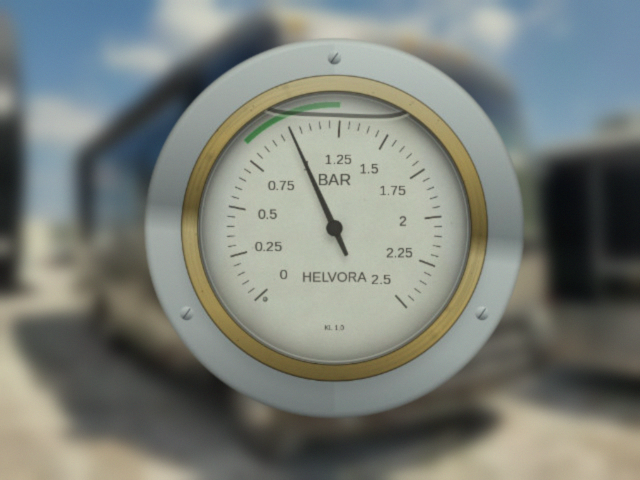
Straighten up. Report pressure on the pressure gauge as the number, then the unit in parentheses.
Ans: 1 (bar)
